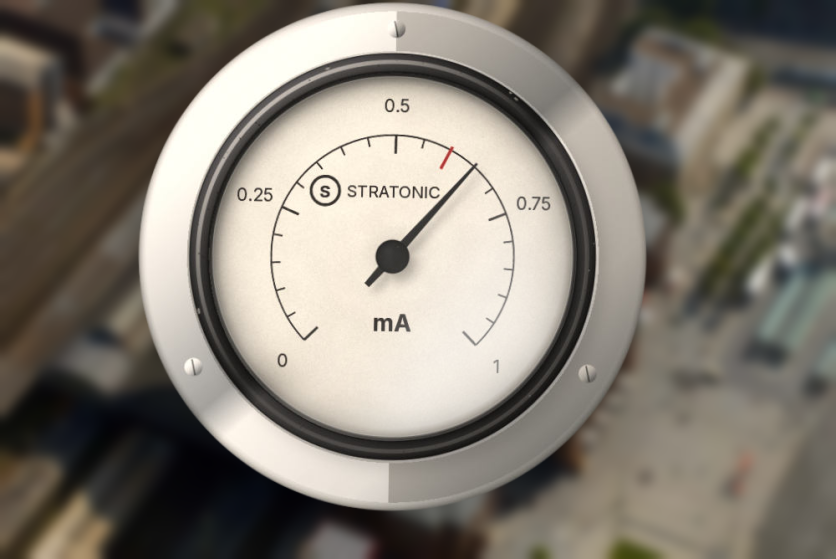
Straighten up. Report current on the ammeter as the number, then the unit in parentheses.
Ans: 0.65 (mA)
